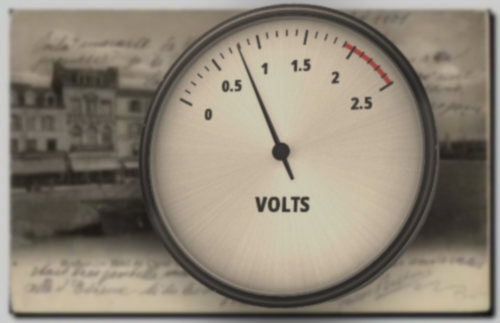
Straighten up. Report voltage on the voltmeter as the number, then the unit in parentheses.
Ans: 0.8 (V)
